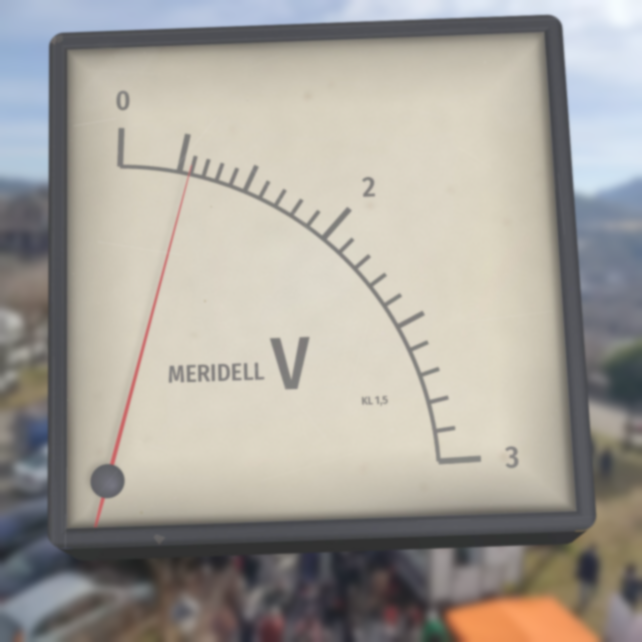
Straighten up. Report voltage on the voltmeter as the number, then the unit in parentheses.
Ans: 1.1 (V)
